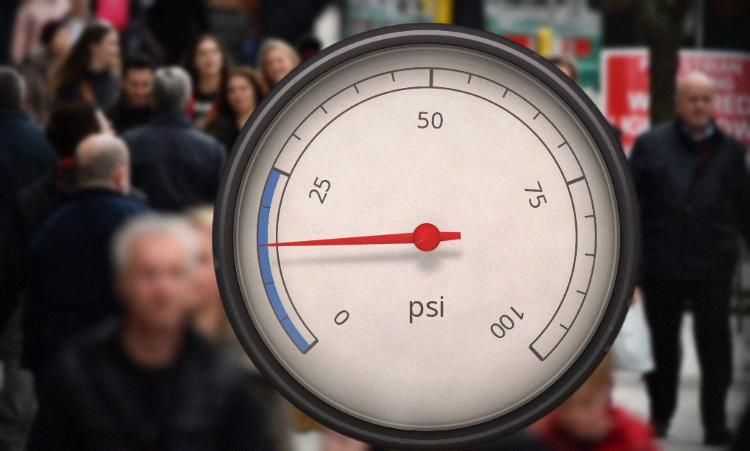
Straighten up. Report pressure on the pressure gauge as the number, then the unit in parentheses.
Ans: 15 (psi)
